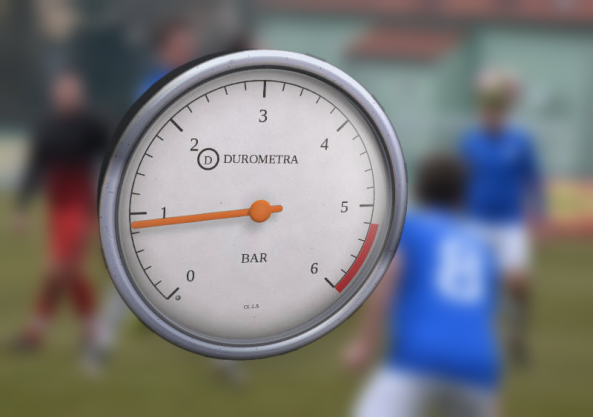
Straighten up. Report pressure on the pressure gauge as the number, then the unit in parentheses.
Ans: 0.9 (bar)
